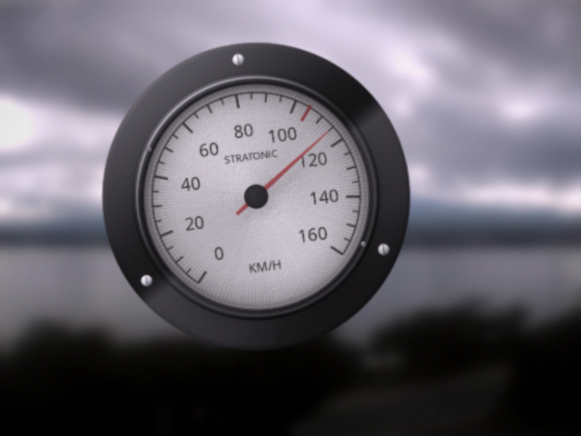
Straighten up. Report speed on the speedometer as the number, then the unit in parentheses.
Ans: 115 (km/h)
